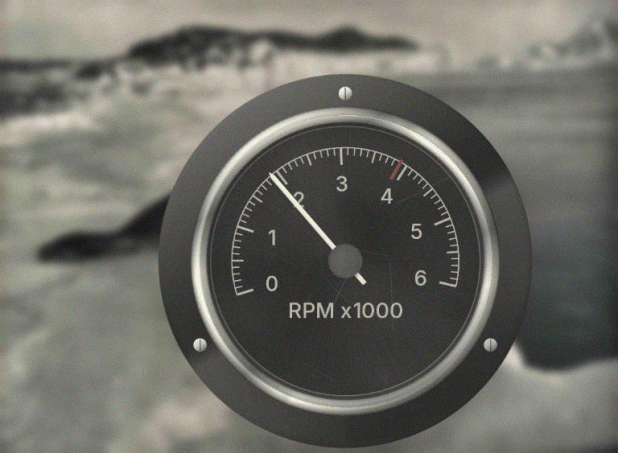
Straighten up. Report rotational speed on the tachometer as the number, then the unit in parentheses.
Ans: 1900 (rpm)
